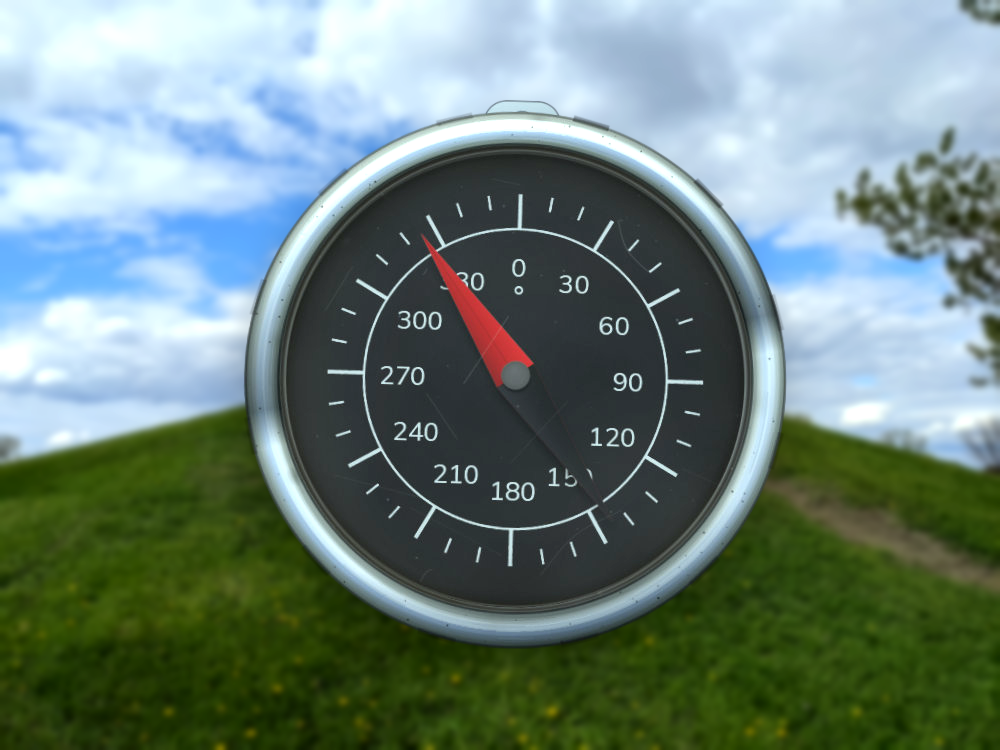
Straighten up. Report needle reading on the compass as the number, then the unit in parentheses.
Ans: 325 (°)
